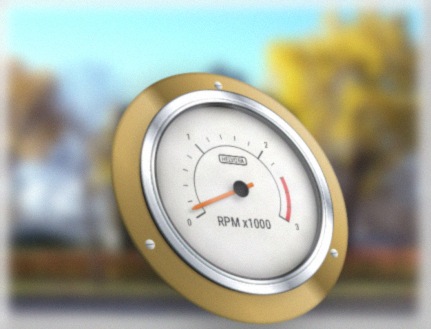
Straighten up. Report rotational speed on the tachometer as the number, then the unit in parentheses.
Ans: 100 (rpm)
